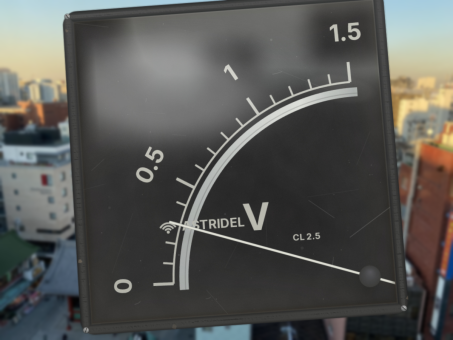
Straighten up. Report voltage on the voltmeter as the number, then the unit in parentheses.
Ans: 0.3 (V)
